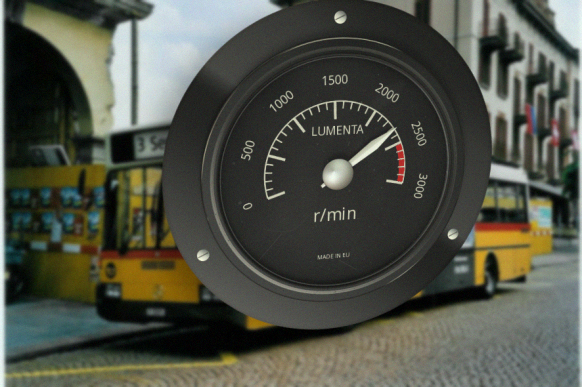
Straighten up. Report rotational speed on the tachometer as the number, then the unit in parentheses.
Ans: 2300 (rpm)
